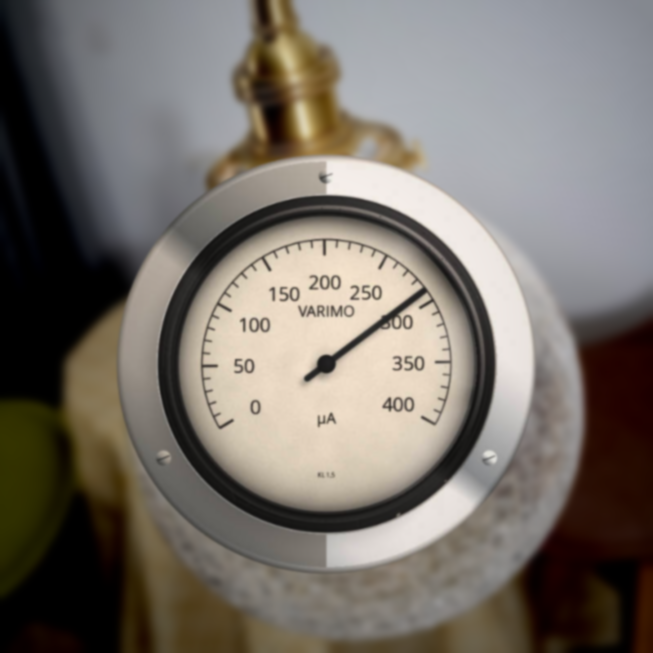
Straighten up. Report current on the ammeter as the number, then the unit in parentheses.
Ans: 290 (µA)
